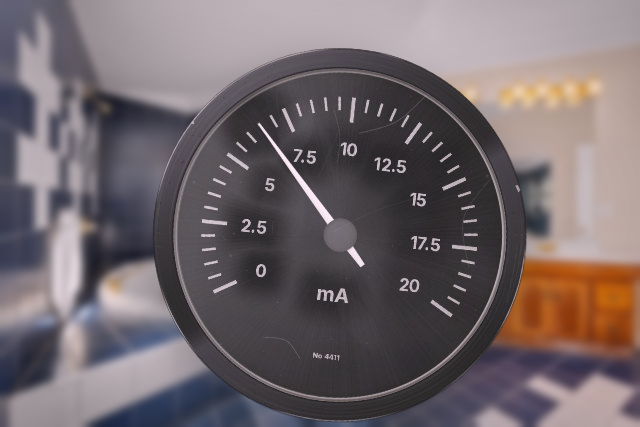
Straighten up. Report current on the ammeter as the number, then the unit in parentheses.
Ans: 6.5 (mA)
